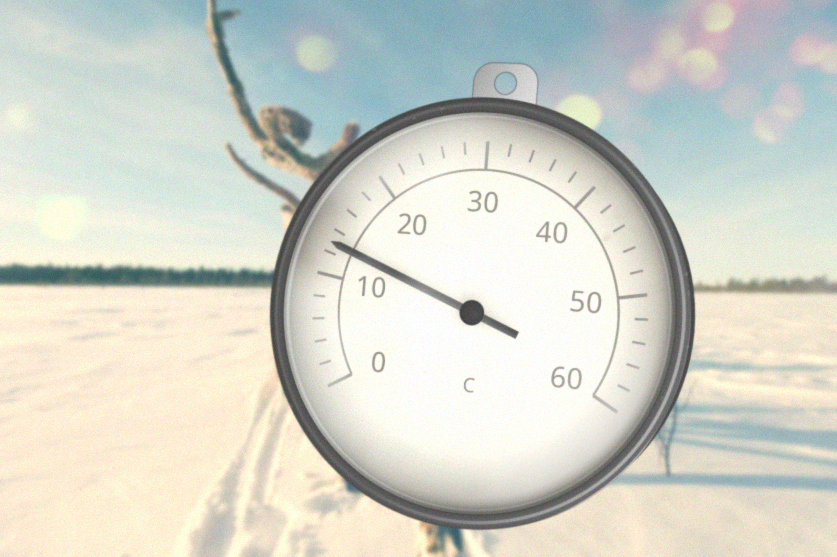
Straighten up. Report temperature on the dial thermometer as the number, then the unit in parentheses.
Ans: 13 (°C)
